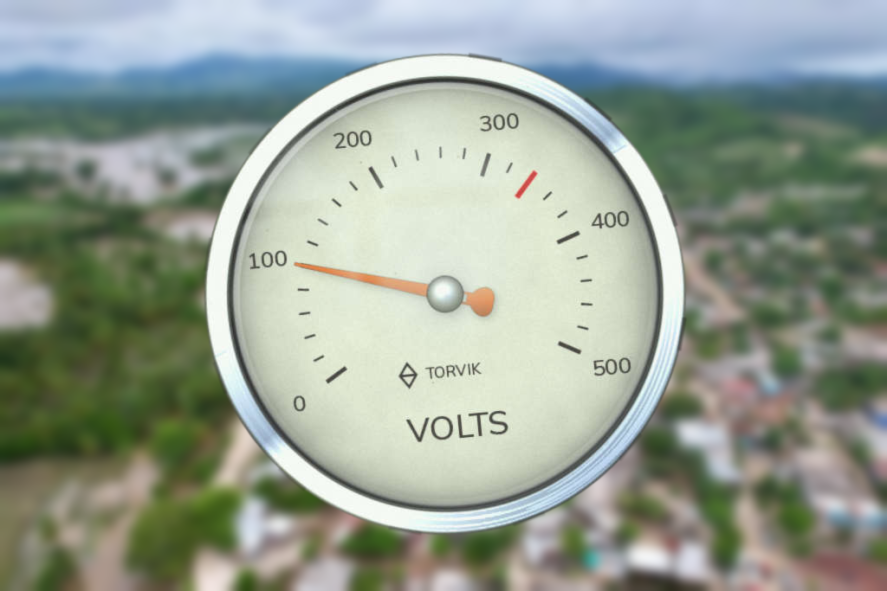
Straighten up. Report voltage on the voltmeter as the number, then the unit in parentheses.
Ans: 100 (V)
